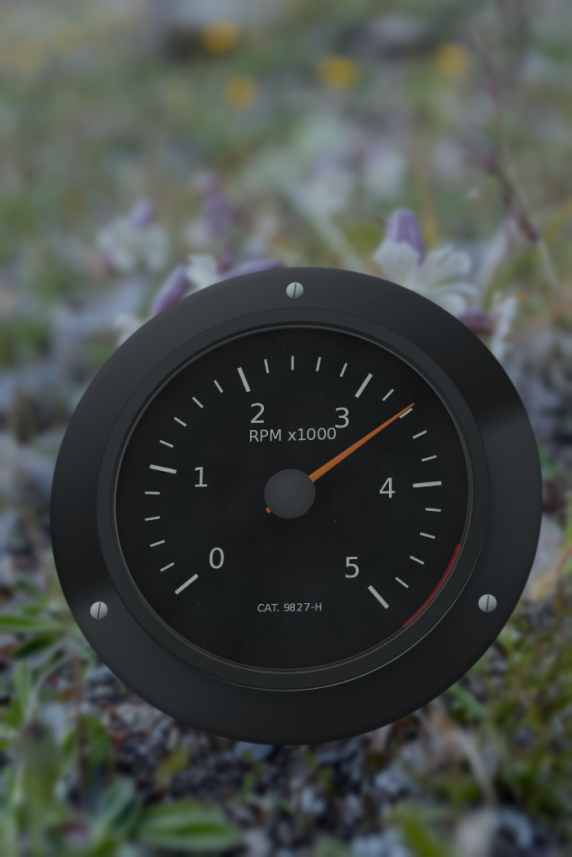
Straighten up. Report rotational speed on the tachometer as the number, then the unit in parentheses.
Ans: 3400 (rpm)
